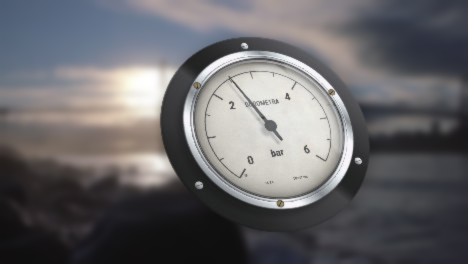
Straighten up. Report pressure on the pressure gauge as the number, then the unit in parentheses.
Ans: 2.5 (bar)
